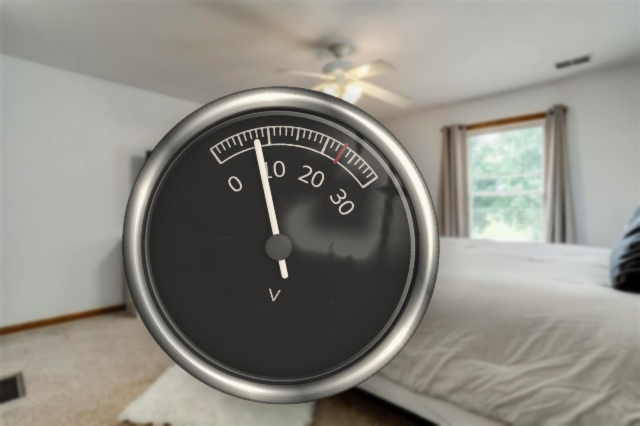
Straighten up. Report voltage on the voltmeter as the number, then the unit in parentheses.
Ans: 8 (V)
